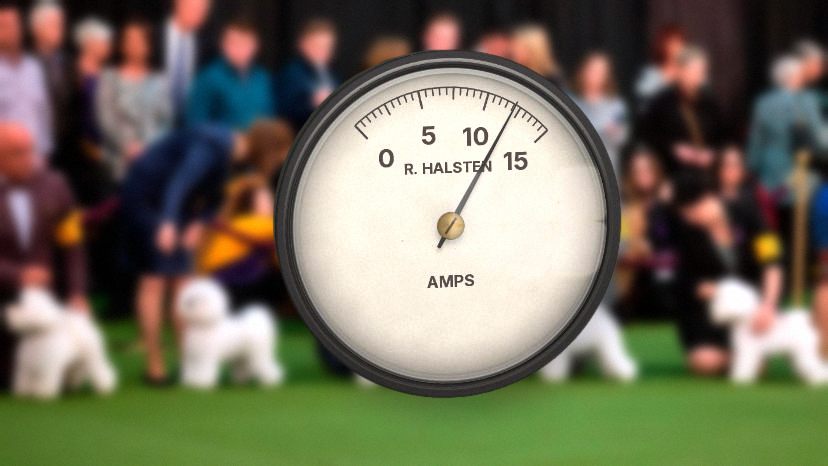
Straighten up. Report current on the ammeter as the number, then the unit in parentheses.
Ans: 12 (A)
